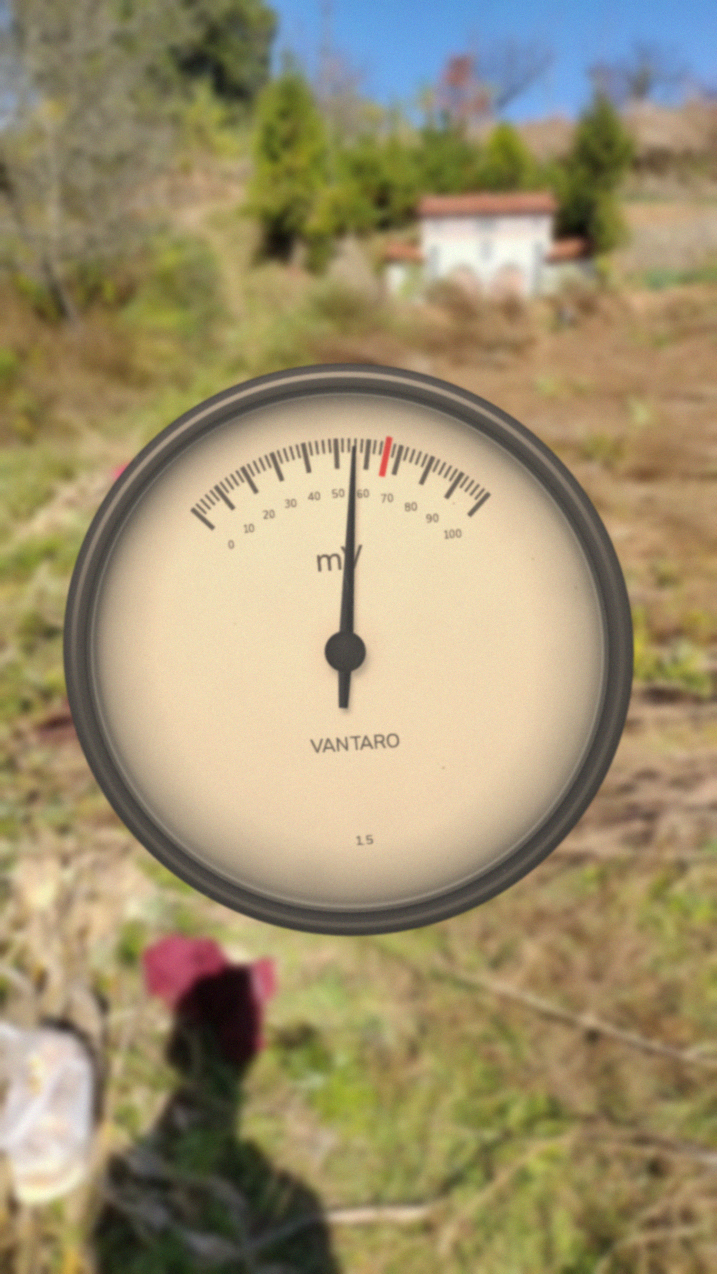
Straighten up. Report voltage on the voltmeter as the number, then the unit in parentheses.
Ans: 56 (mV)
